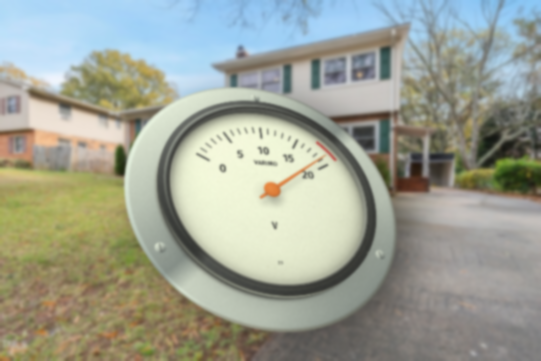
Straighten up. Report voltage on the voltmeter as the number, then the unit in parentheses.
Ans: 19 (V)
